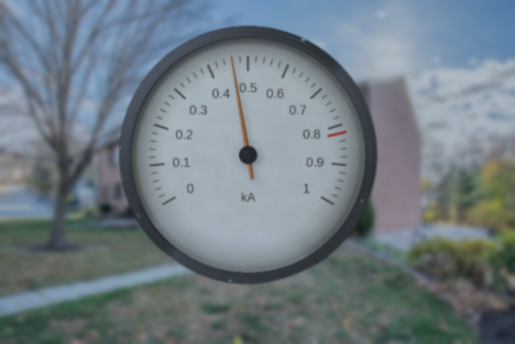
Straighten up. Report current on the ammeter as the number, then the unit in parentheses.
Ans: 0.46 (kA)
